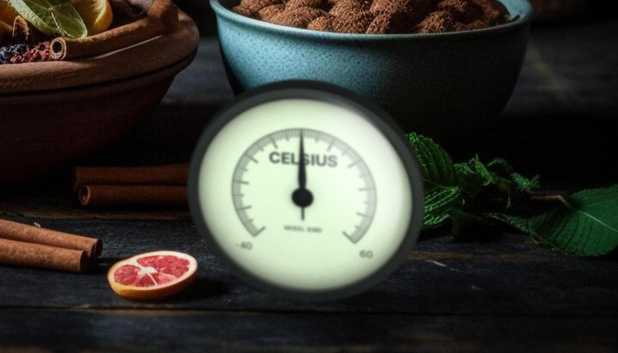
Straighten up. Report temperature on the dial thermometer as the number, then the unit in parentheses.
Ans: 10 (°C)
